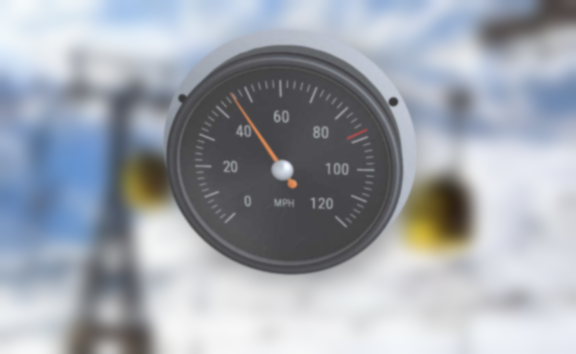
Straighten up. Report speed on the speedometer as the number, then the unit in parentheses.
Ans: 46 (mph)
